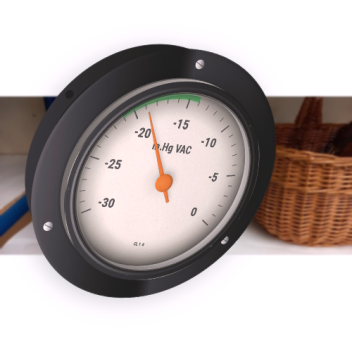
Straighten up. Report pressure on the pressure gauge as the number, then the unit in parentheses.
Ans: -19 (inHg)
